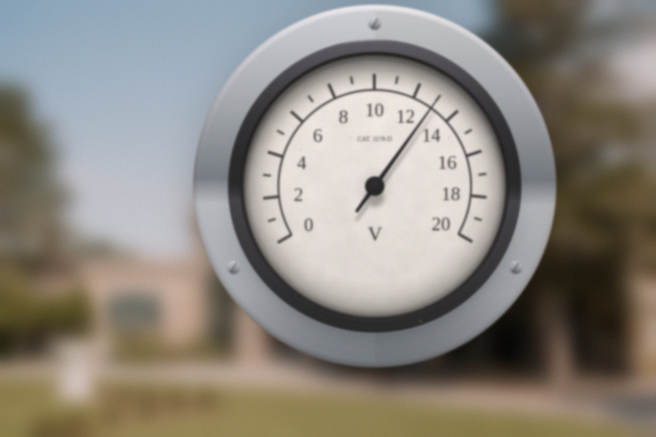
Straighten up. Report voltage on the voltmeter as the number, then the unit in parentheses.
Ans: 13 (V)
